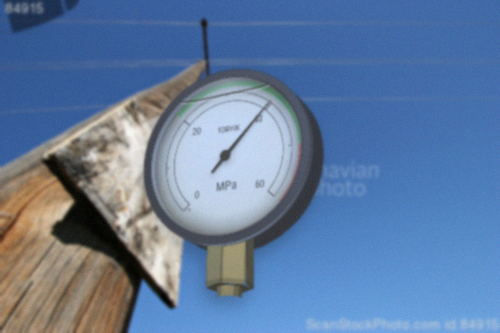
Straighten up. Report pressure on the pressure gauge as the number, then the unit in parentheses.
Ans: 40 (MPa)
